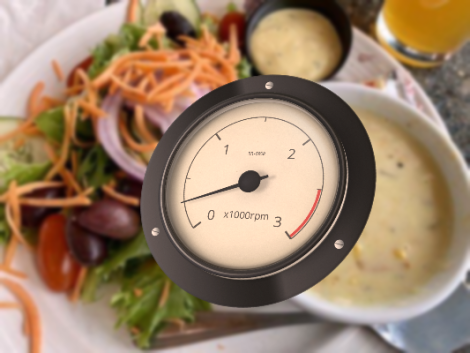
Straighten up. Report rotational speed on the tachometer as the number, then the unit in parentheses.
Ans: 250 (rpm)
